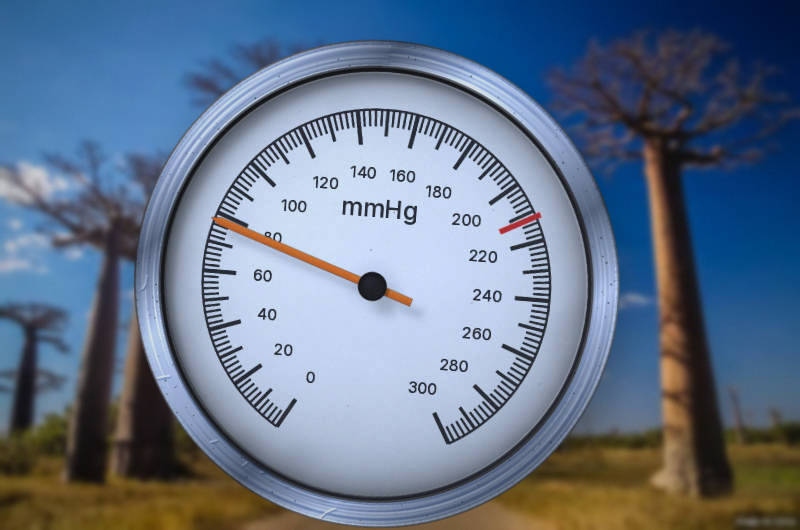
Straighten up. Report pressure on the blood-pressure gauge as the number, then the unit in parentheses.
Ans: 78 (mmHg)
